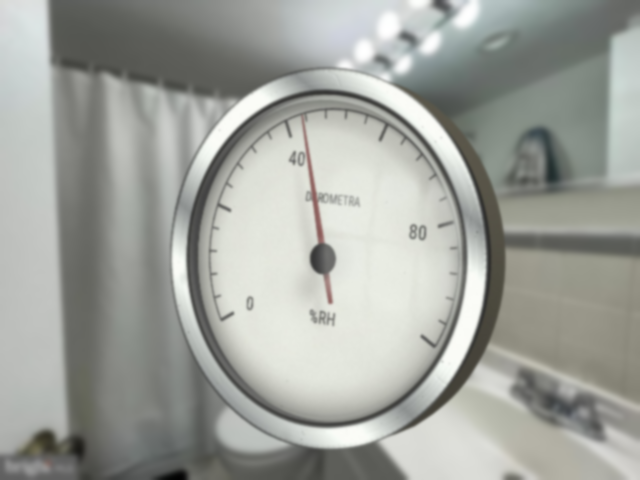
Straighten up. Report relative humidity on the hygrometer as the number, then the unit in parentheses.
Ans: 44 (%)
